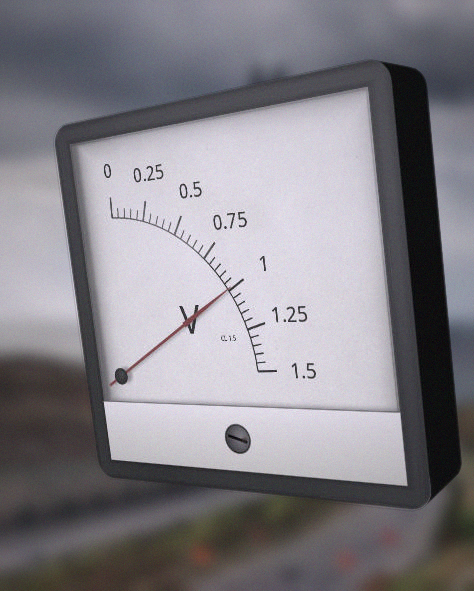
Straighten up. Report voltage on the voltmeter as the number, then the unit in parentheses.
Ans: 1 (V)
